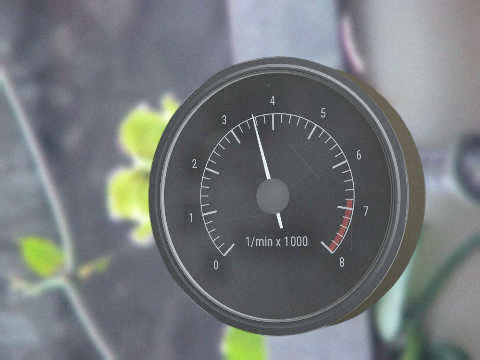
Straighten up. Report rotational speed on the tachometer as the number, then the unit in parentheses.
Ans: 3600 (rpm)
